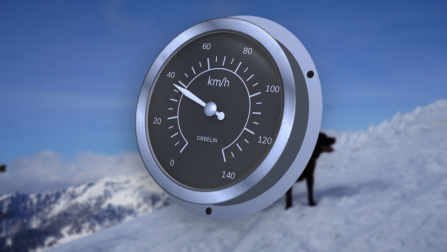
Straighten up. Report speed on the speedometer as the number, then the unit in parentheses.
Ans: 37.5 (km/h)
